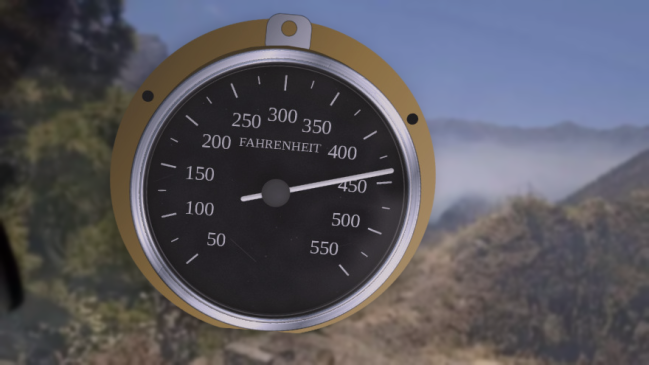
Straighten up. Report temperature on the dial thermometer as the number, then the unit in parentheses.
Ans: 437.5 (°F)
